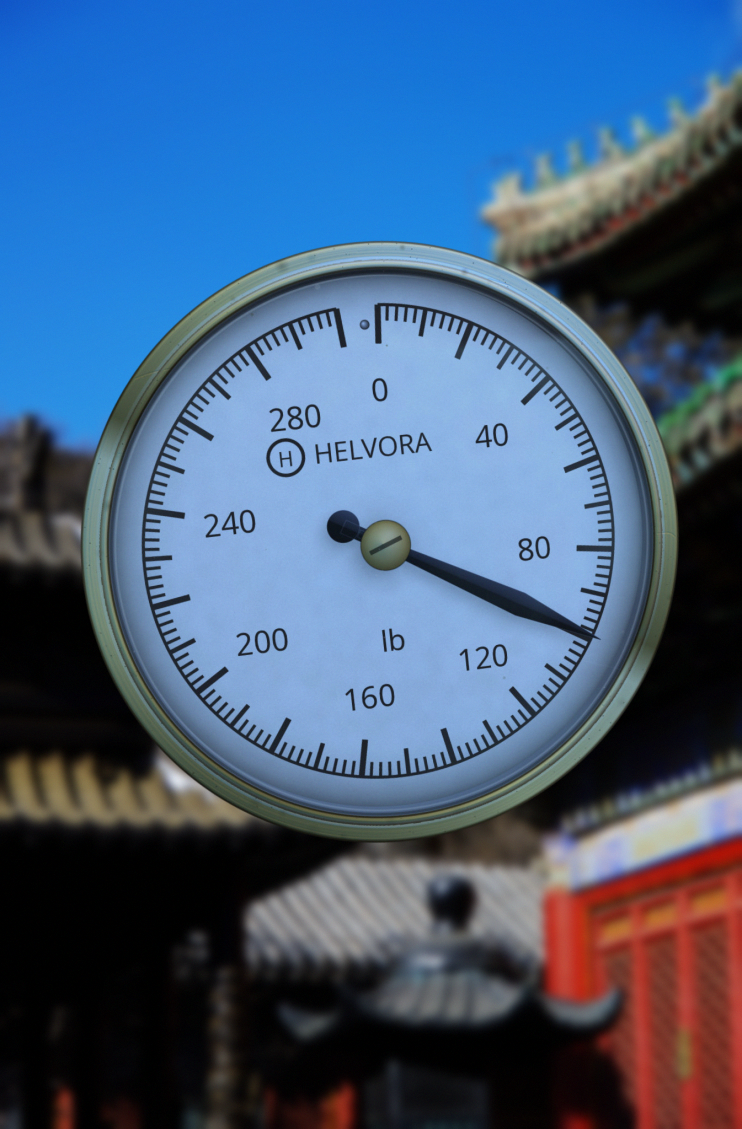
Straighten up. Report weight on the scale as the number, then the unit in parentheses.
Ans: 99 (lb)
